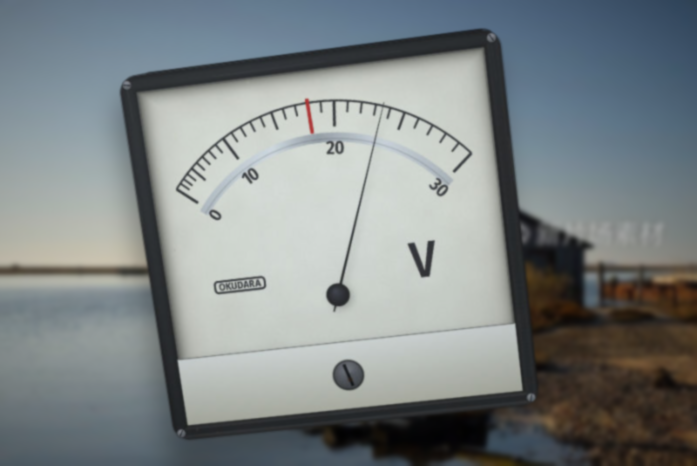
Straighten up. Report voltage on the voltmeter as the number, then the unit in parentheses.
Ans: 23.5 (V)
